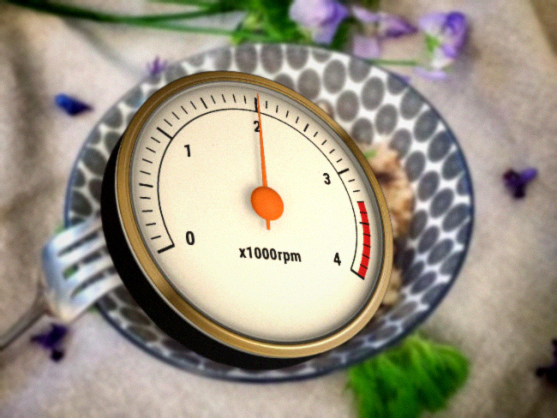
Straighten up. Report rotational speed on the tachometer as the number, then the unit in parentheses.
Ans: 2000 (rpm)
